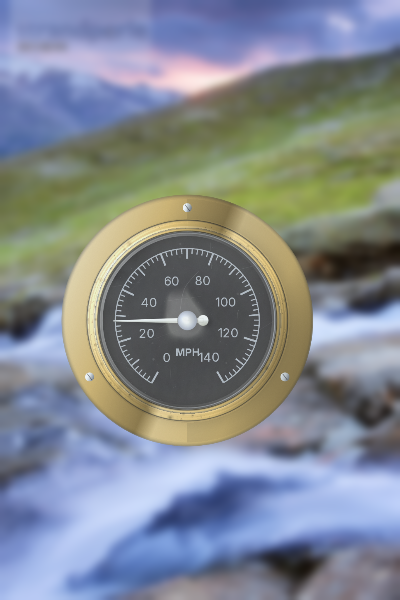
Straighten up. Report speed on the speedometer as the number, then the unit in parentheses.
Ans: 28 (mph)
